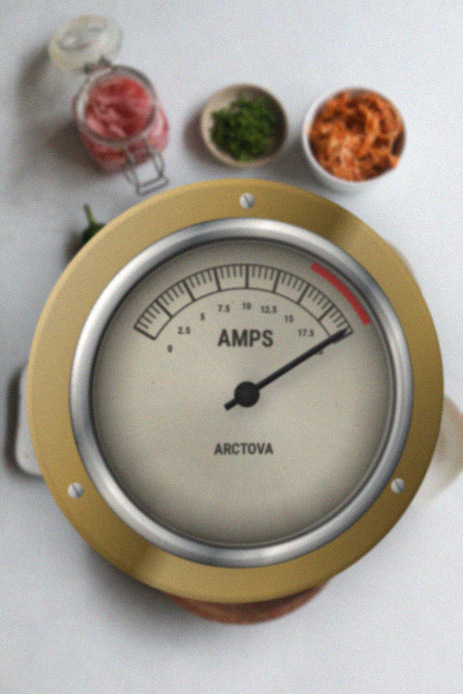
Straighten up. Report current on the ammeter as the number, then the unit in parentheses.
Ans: 19.5 (A)
